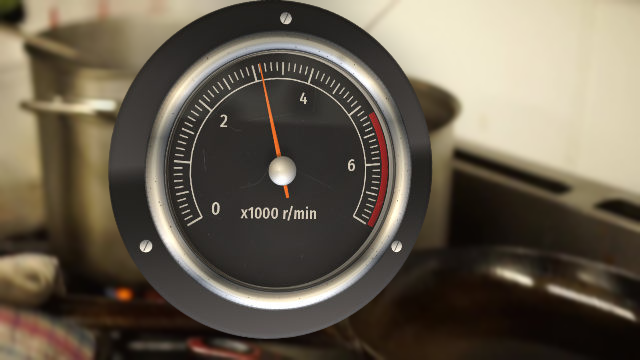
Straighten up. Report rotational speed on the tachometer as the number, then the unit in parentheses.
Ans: 3100 (rpm)
